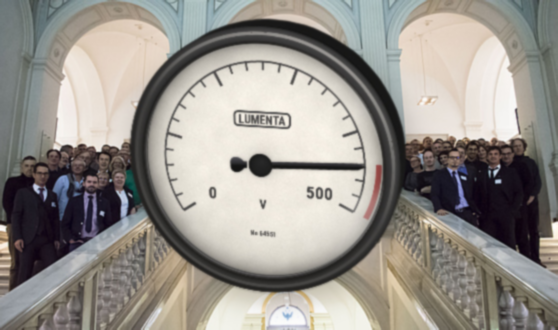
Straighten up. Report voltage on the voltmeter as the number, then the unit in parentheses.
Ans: 440 (V)
